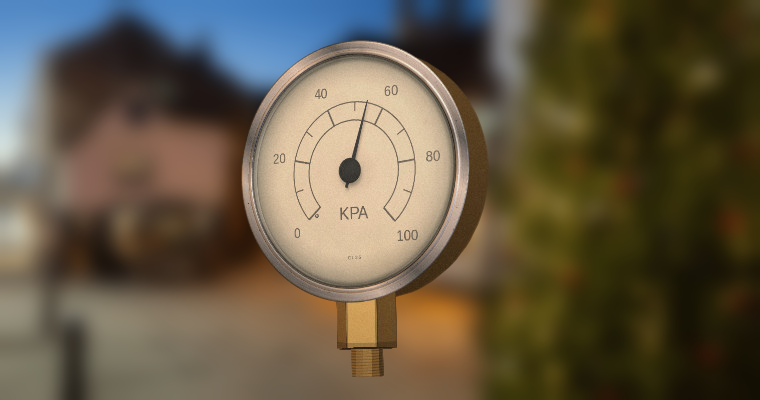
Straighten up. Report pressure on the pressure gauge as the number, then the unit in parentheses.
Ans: 55 (kPa)
